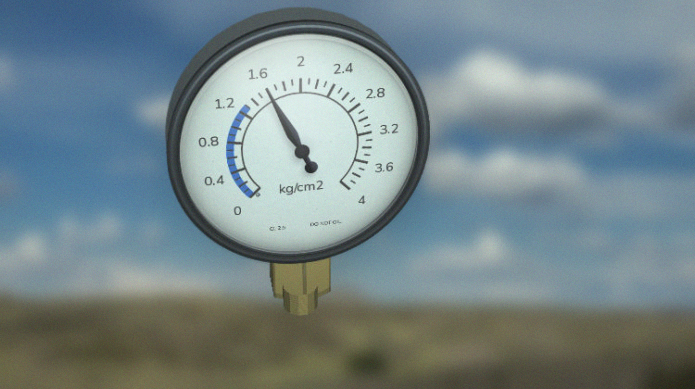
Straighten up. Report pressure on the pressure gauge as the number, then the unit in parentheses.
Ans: 1.6 (kg/cm²)
